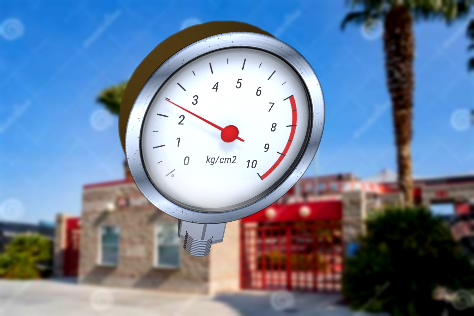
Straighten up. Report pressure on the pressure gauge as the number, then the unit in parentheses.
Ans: 2.5 (kg/cm²)
